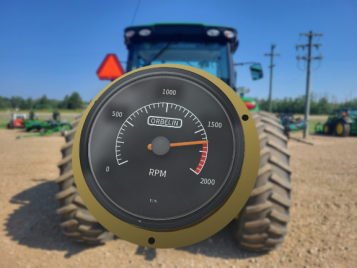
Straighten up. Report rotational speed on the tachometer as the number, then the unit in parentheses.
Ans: 1650 (rpm)
